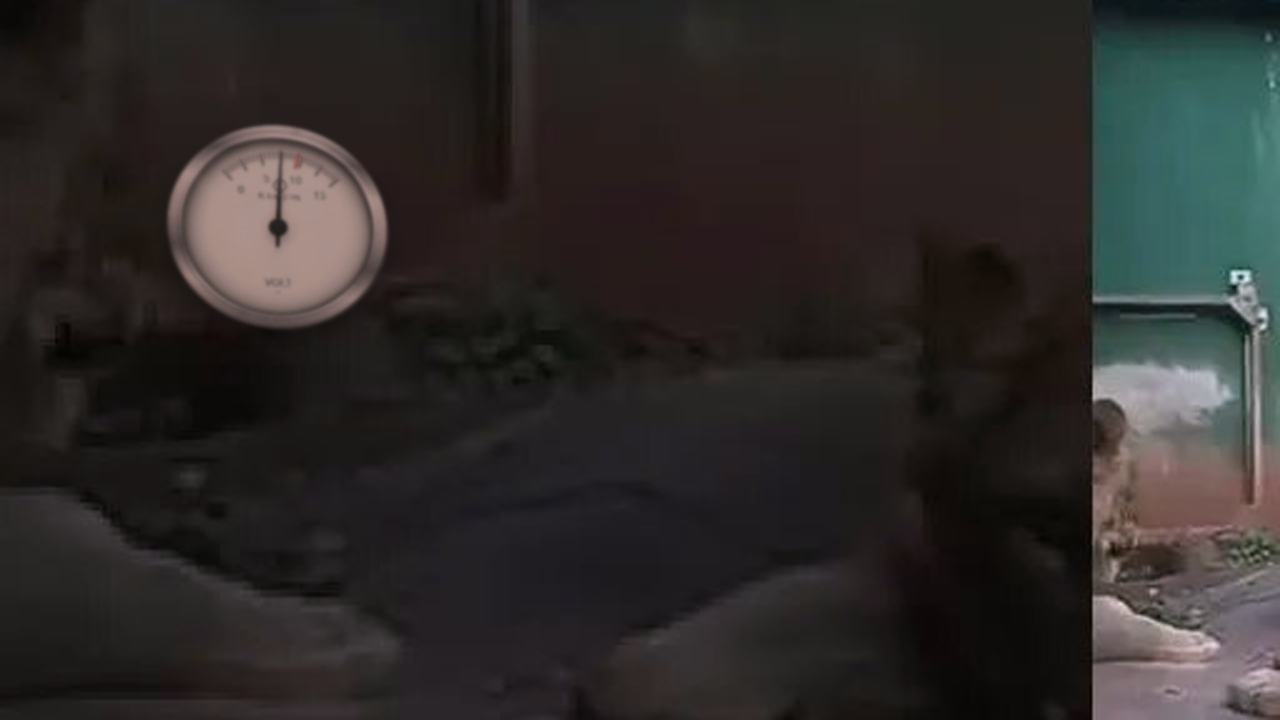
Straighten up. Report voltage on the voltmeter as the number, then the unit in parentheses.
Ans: 7.5 (V)
